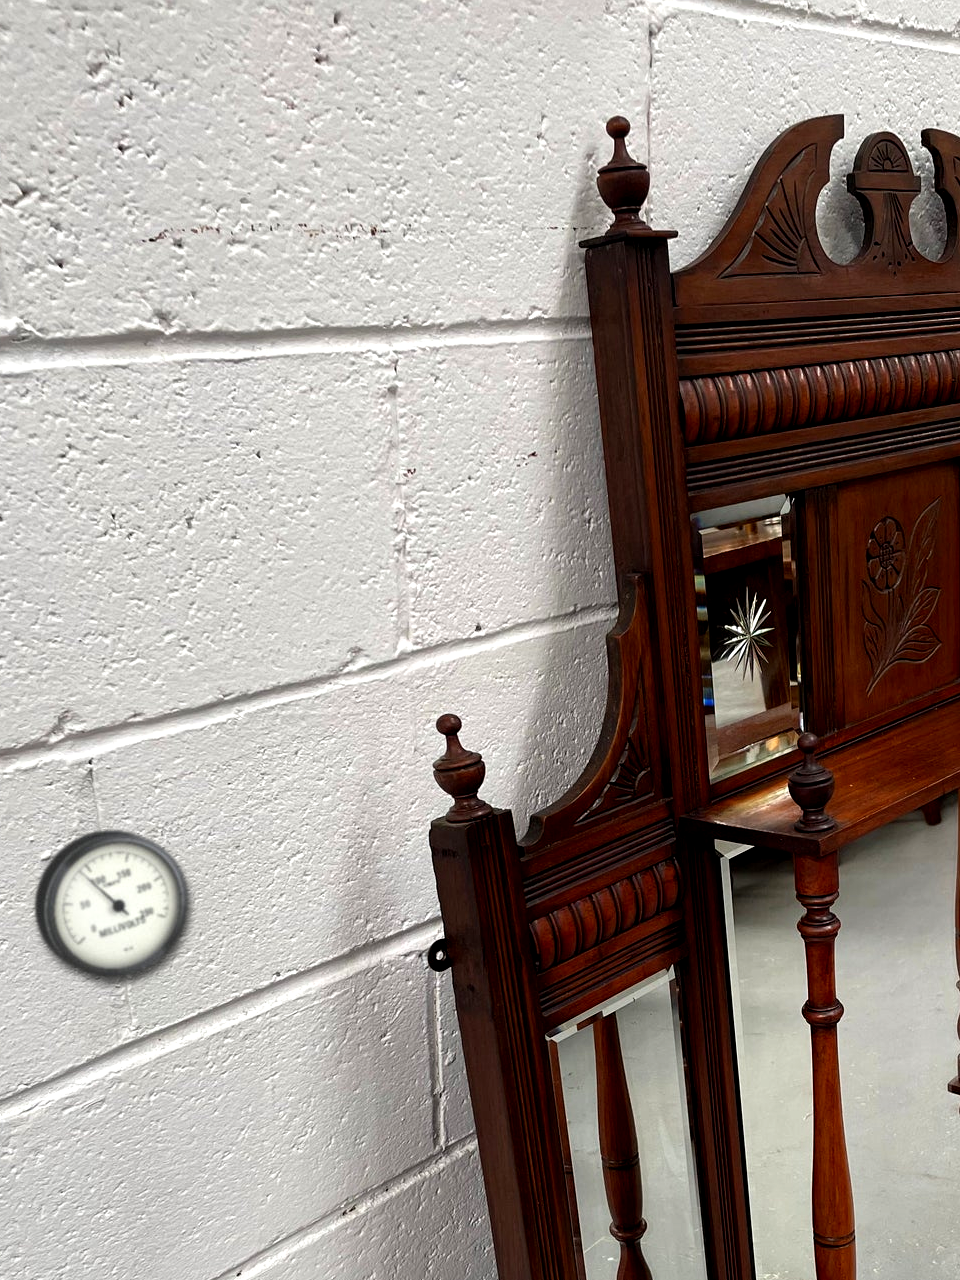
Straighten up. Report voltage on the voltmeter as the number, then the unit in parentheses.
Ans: 90 (mV)
